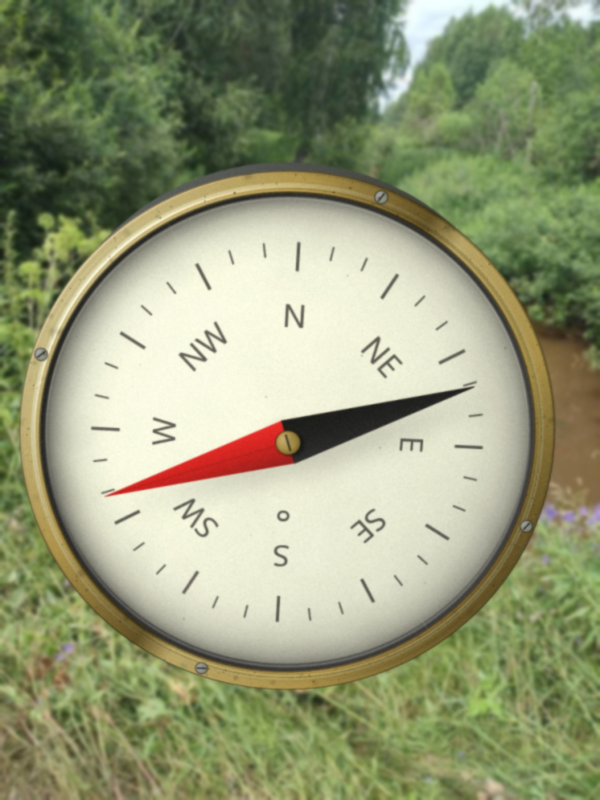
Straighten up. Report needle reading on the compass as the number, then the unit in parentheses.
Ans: 250 (°)
